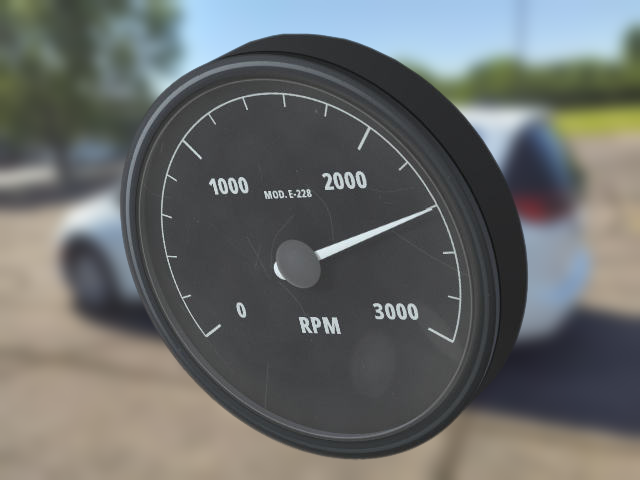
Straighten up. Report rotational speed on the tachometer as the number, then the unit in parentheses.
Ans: 2400 (rpm)
